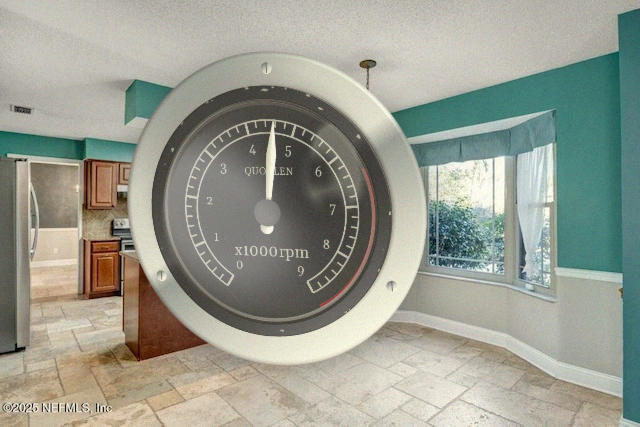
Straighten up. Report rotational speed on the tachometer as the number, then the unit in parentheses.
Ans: 4600 (rpm)
